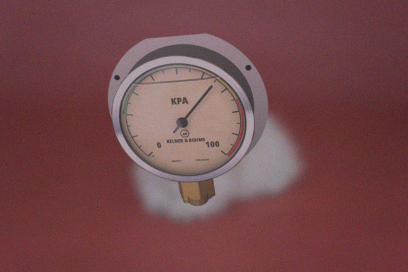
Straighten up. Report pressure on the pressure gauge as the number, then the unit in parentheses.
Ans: 65 (kPa)
